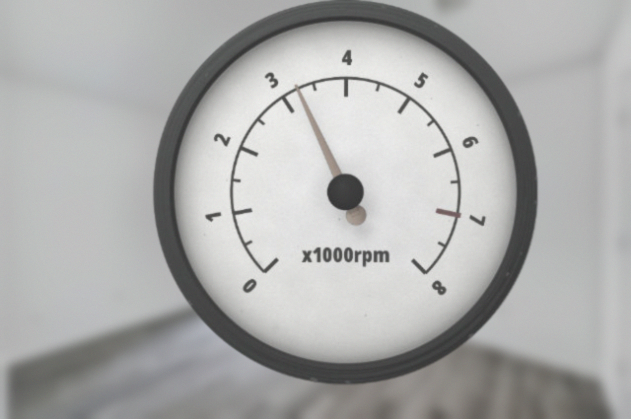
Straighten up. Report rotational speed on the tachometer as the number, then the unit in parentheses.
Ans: 3250 (rpm)
